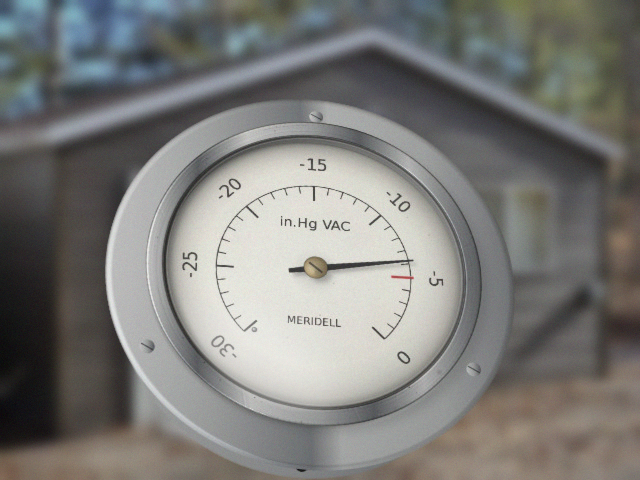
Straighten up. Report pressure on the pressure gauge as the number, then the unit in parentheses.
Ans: -6 (inHg)
